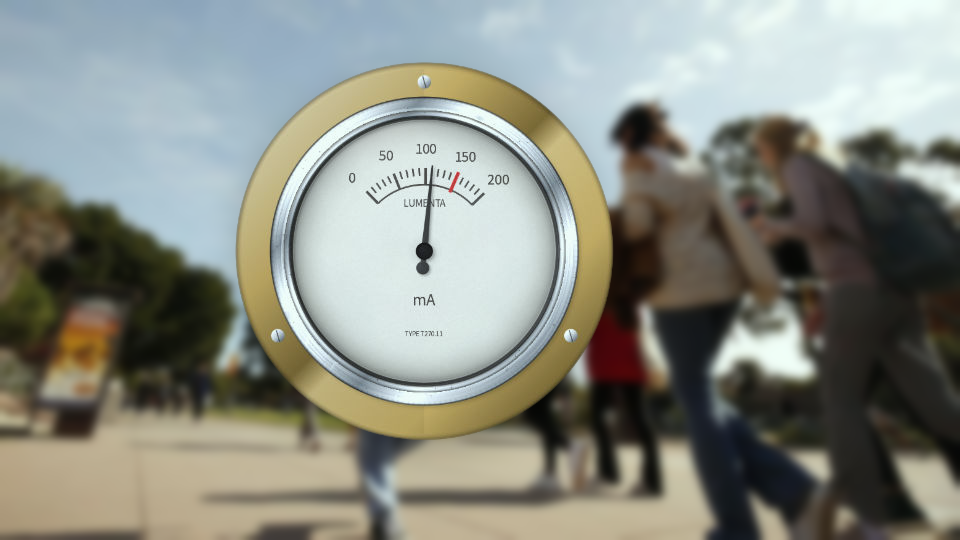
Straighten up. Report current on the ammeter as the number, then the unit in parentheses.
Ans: 110 (mA)
